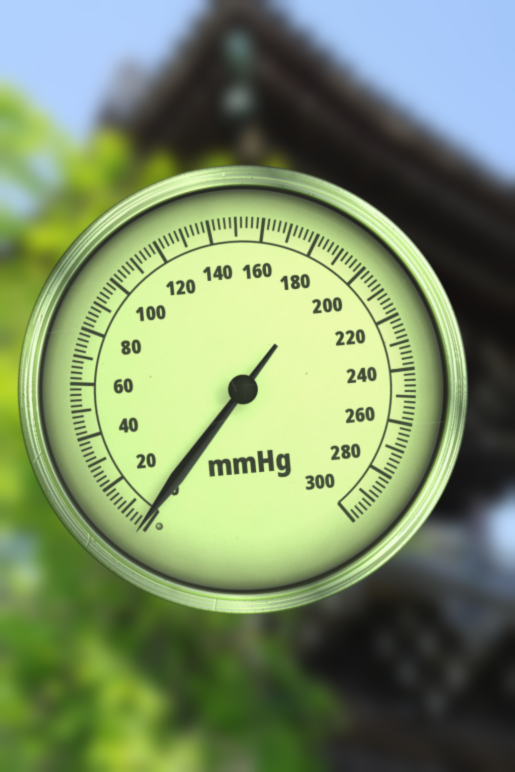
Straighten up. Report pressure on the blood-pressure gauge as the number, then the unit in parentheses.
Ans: 2 (mmHg)
